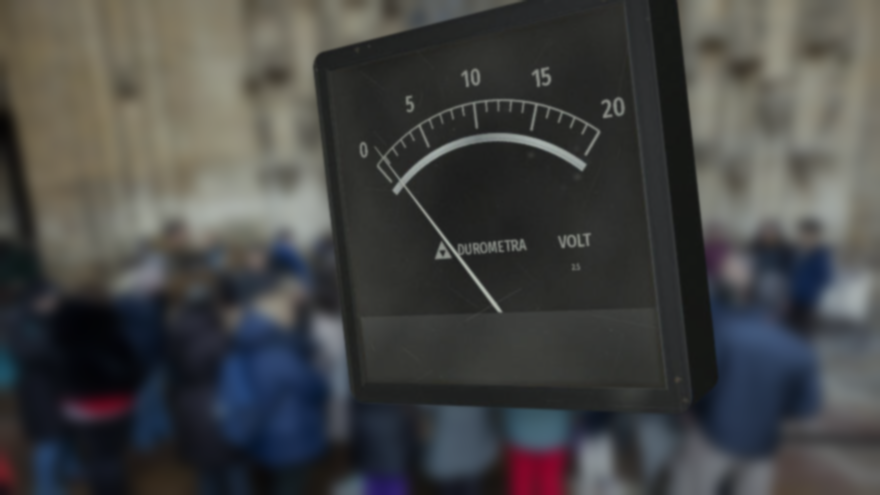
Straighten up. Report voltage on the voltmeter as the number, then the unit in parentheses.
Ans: 1 (V)
